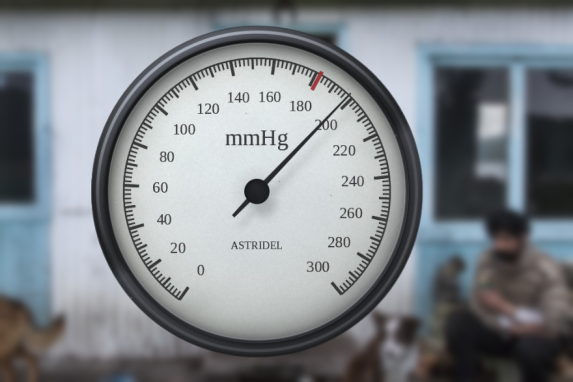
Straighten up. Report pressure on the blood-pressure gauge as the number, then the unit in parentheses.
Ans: 198 (mmHg)
